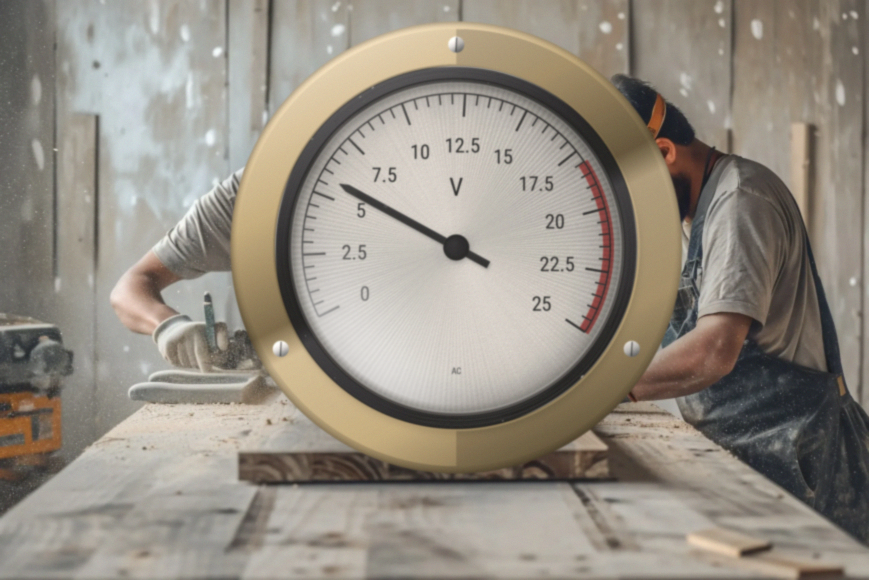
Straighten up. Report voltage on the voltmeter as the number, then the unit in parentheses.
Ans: 5.75 (V)
